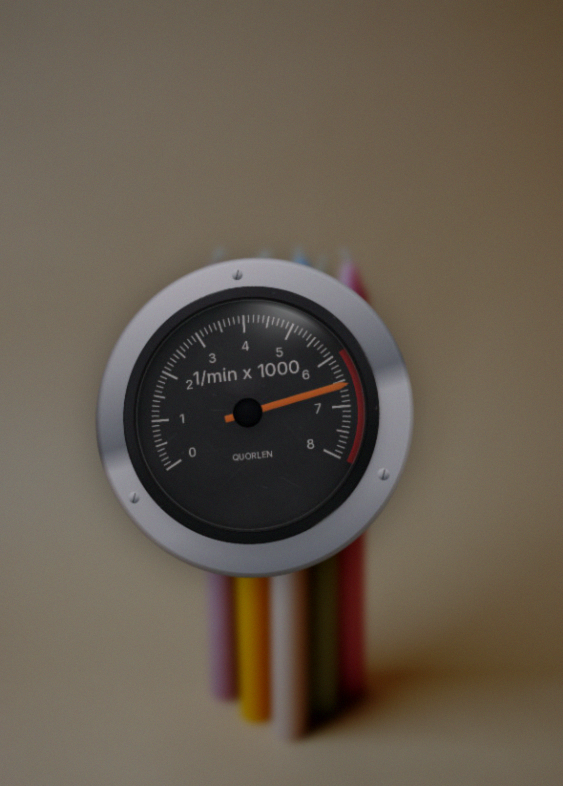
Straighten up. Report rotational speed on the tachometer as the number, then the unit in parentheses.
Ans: 6600 (rpm)
